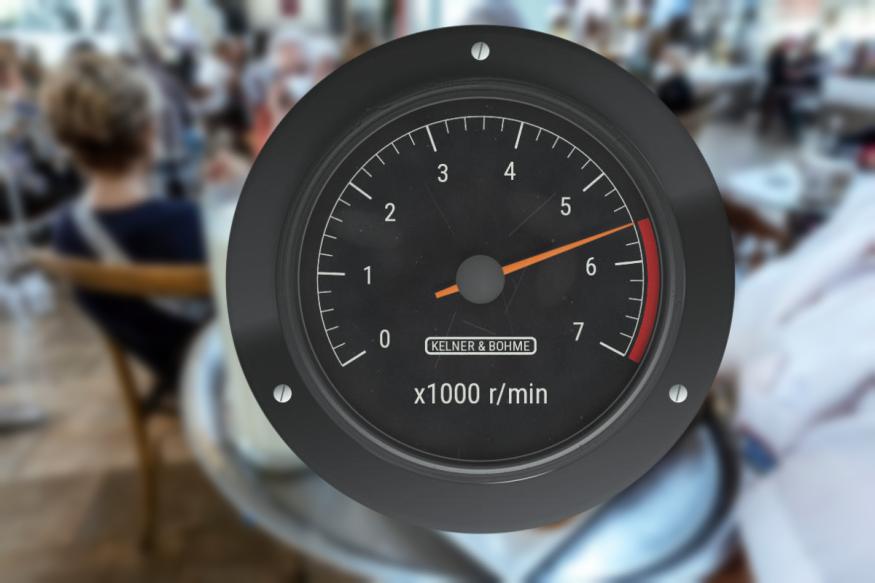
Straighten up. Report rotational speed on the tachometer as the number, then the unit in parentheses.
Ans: 5600 (rpm)
